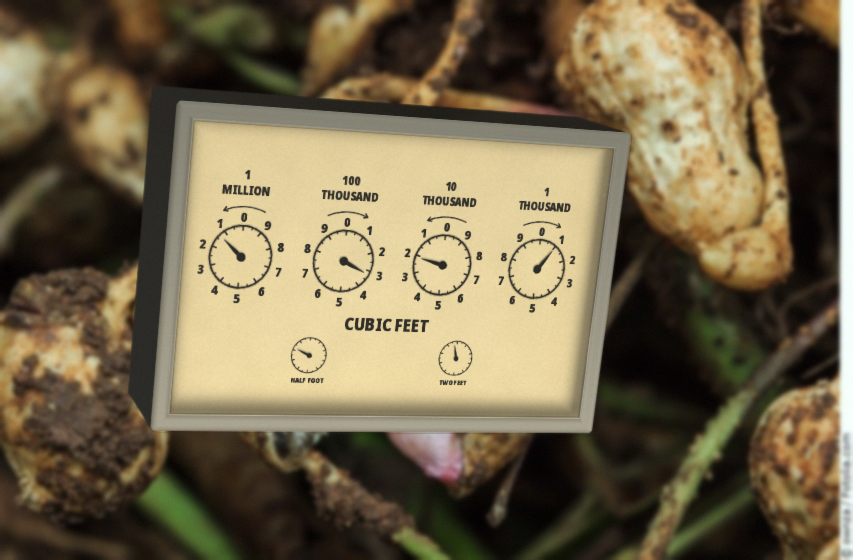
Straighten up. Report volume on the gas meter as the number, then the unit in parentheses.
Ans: 132100 (ft³)
